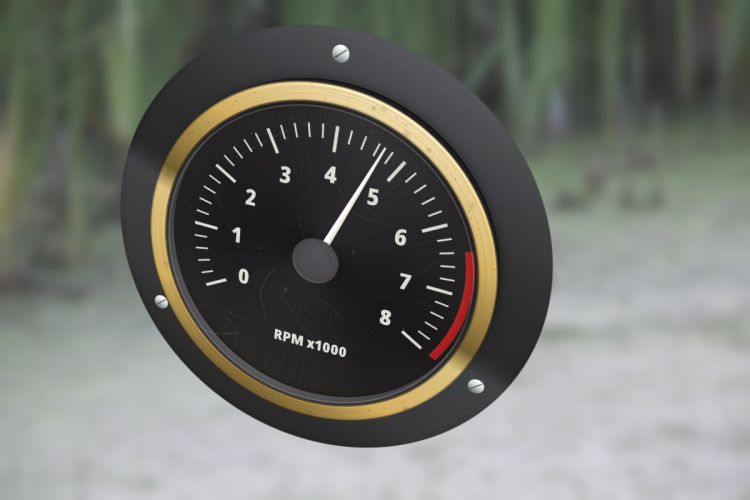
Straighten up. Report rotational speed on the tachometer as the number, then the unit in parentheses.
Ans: 4700 (rpm)
